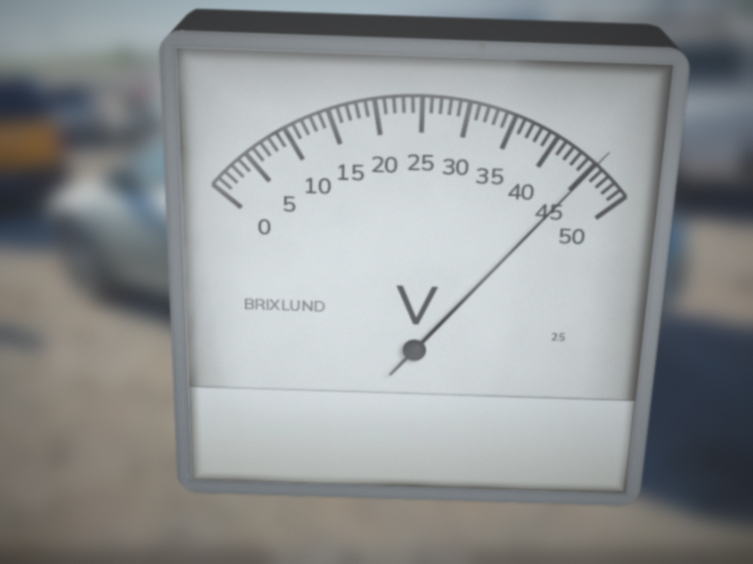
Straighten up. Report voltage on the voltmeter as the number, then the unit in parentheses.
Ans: 45 (V)
